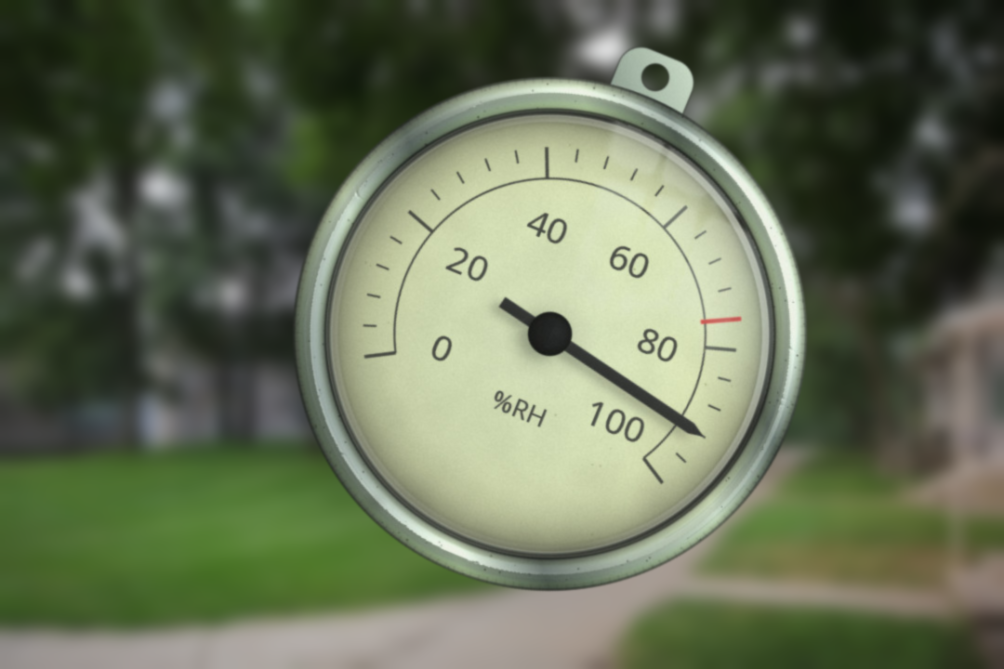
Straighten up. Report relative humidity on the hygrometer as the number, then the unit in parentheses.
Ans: 92 (%)
